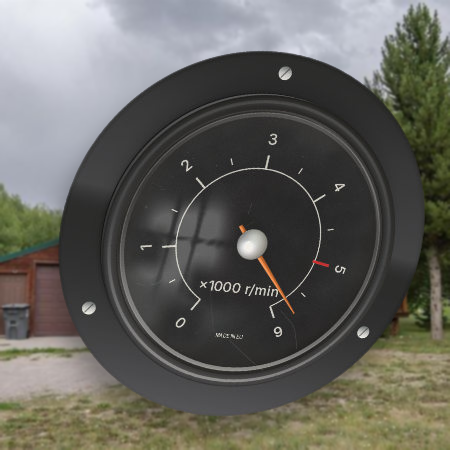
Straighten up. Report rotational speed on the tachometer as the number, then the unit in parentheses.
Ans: 5750 (rpm)
